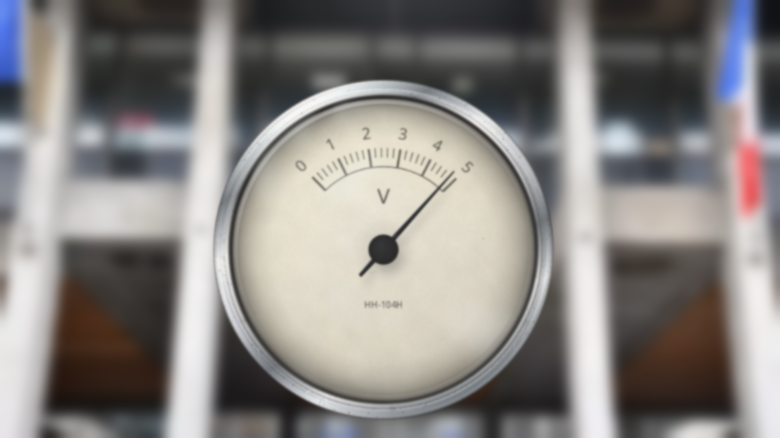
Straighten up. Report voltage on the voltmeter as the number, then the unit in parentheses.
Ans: 4.8 (V)
